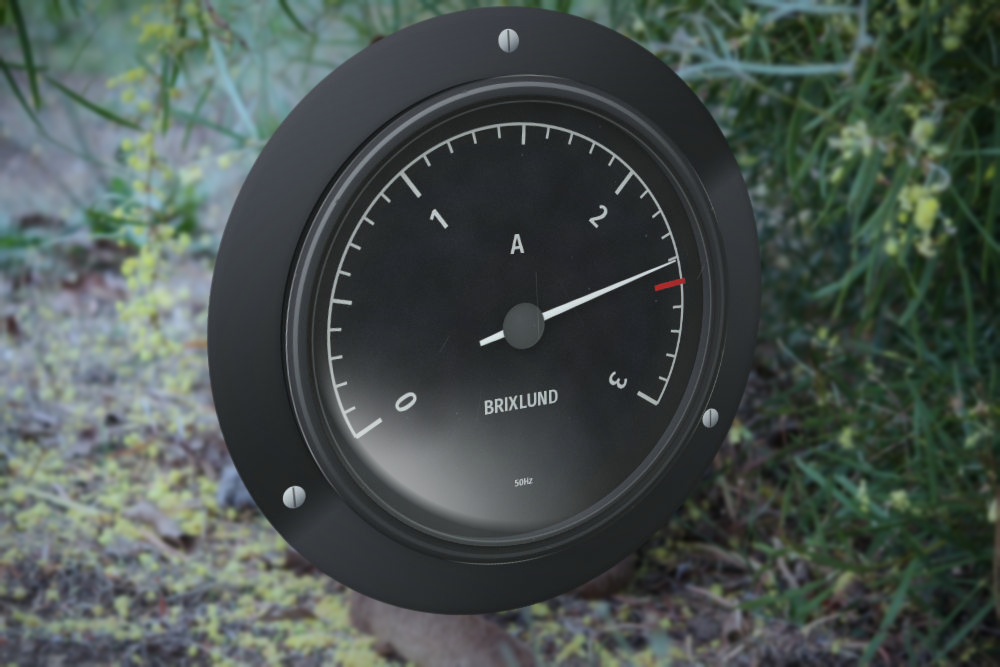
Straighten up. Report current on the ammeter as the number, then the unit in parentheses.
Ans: 2.4 (A)
